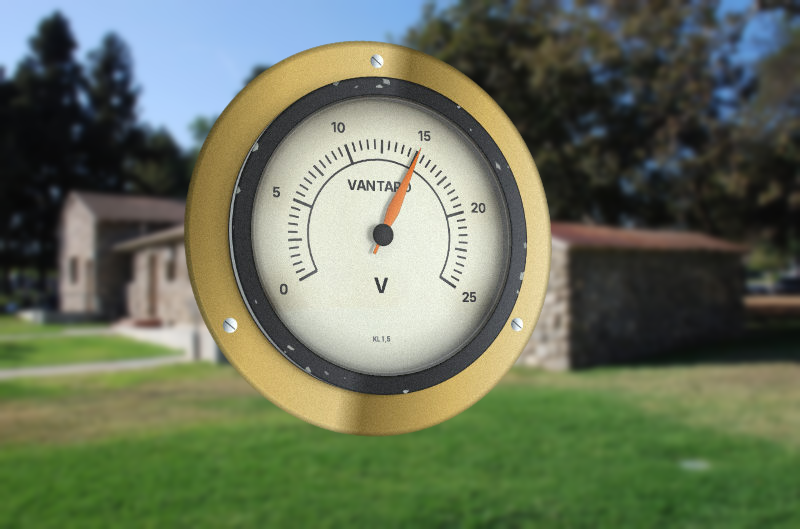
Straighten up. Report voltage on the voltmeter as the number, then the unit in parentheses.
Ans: 15 (V)
